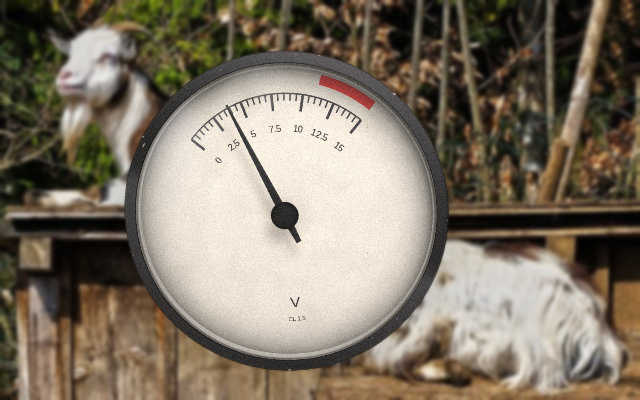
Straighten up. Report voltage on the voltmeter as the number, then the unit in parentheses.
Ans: 4 (V)
